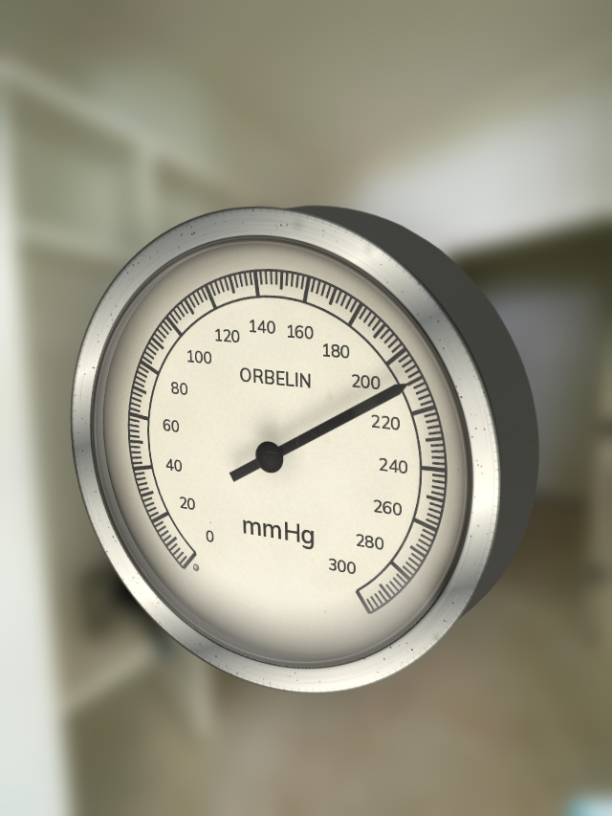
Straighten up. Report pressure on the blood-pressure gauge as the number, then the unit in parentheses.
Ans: 210 (mmHg)
